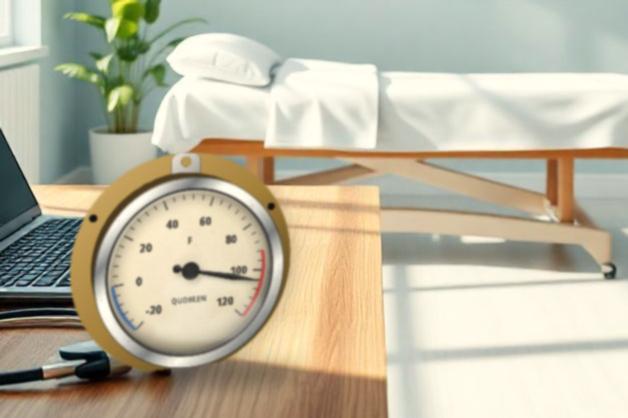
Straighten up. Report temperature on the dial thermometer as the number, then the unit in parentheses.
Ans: 104 (°F)
